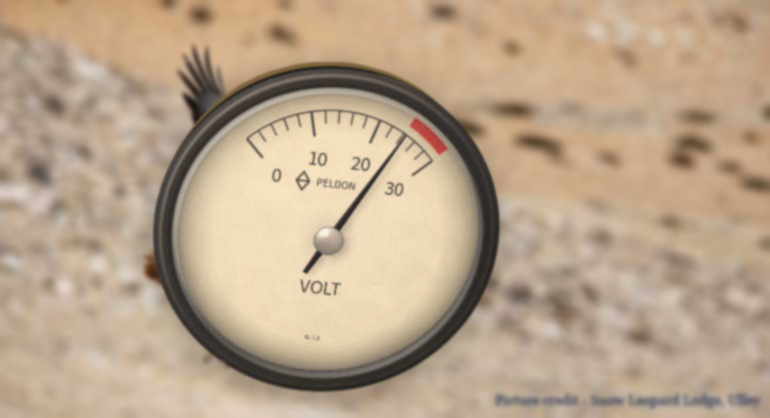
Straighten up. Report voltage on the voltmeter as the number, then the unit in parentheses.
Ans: 24 (V)
